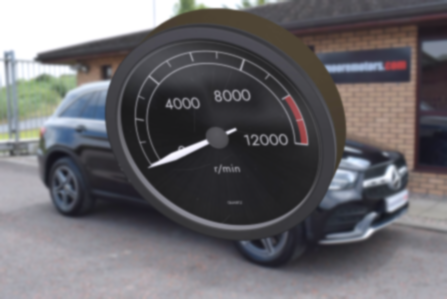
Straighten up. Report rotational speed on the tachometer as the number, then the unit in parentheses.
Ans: 0 (rpm)
